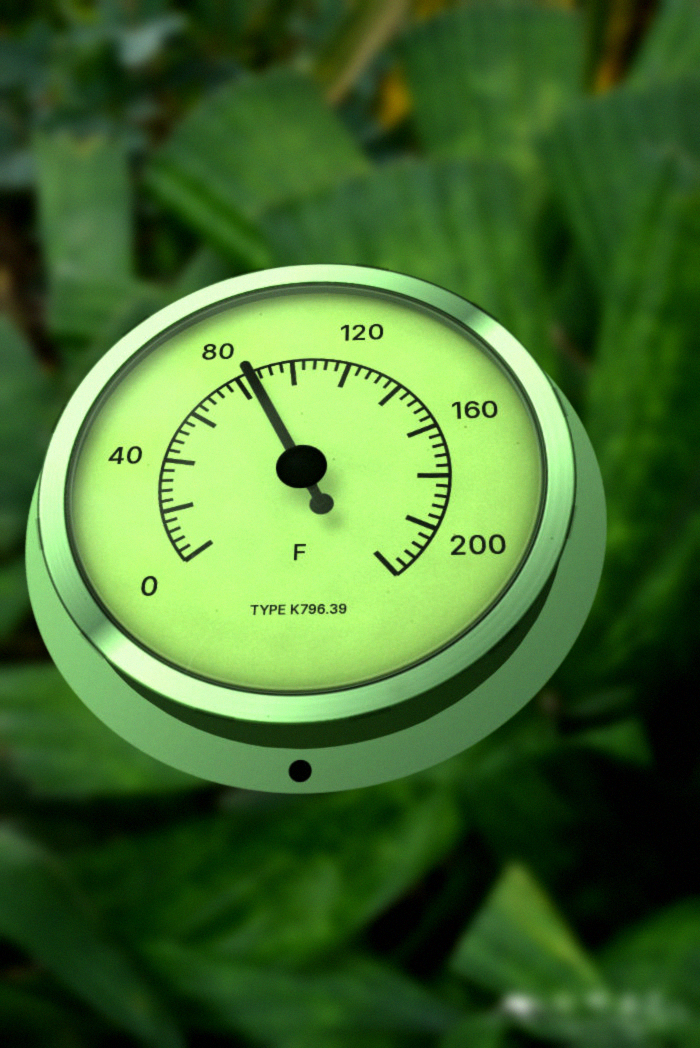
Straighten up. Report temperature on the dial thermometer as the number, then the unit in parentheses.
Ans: 84 (°F)
